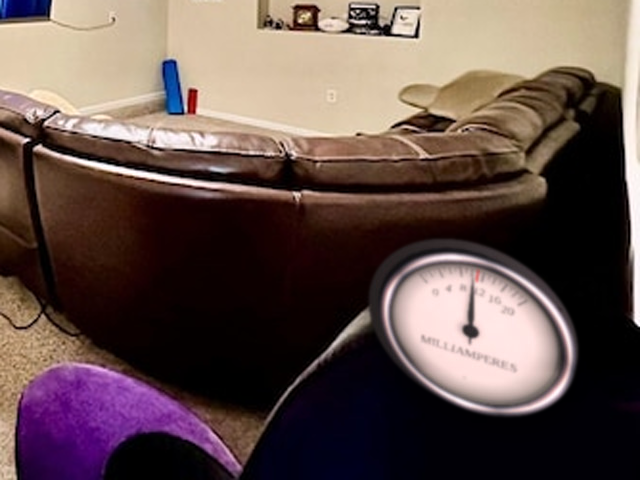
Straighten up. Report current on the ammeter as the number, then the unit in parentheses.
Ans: 10 (mA)
